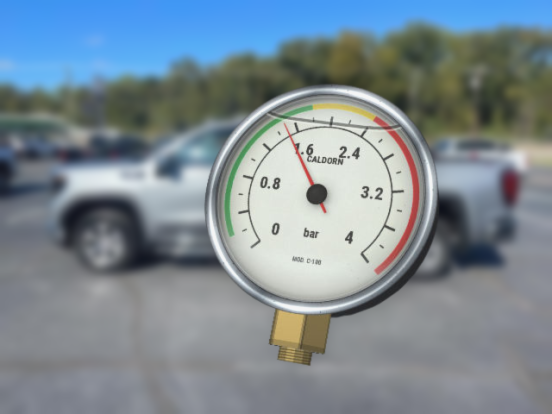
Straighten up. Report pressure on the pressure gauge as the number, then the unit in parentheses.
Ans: 1.5 (bar)
